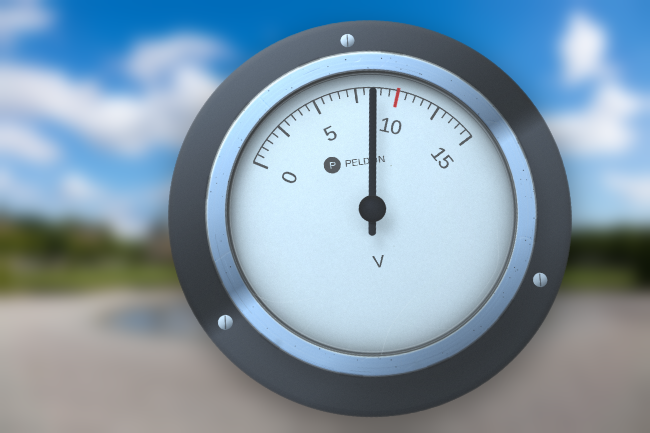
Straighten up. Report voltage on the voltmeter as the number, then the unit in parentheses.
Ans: 8.5 (V)
